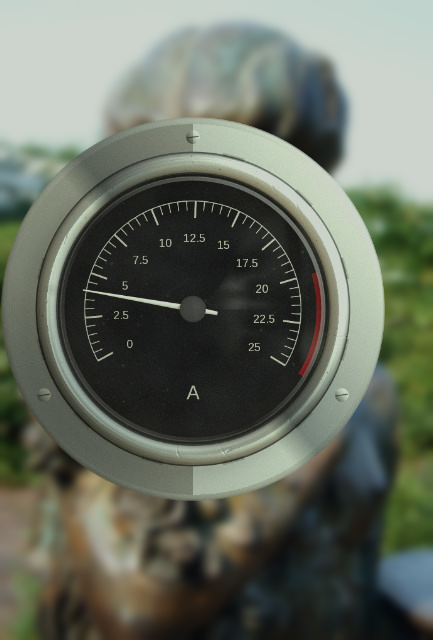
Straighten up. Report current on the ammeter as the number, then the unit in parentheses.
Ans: 4 (A)
